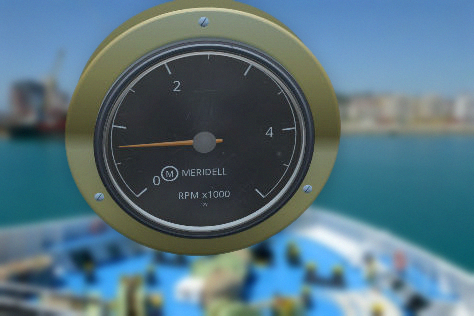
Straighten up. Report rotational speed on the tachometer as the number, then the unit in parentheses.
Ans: 750 (rpm)
